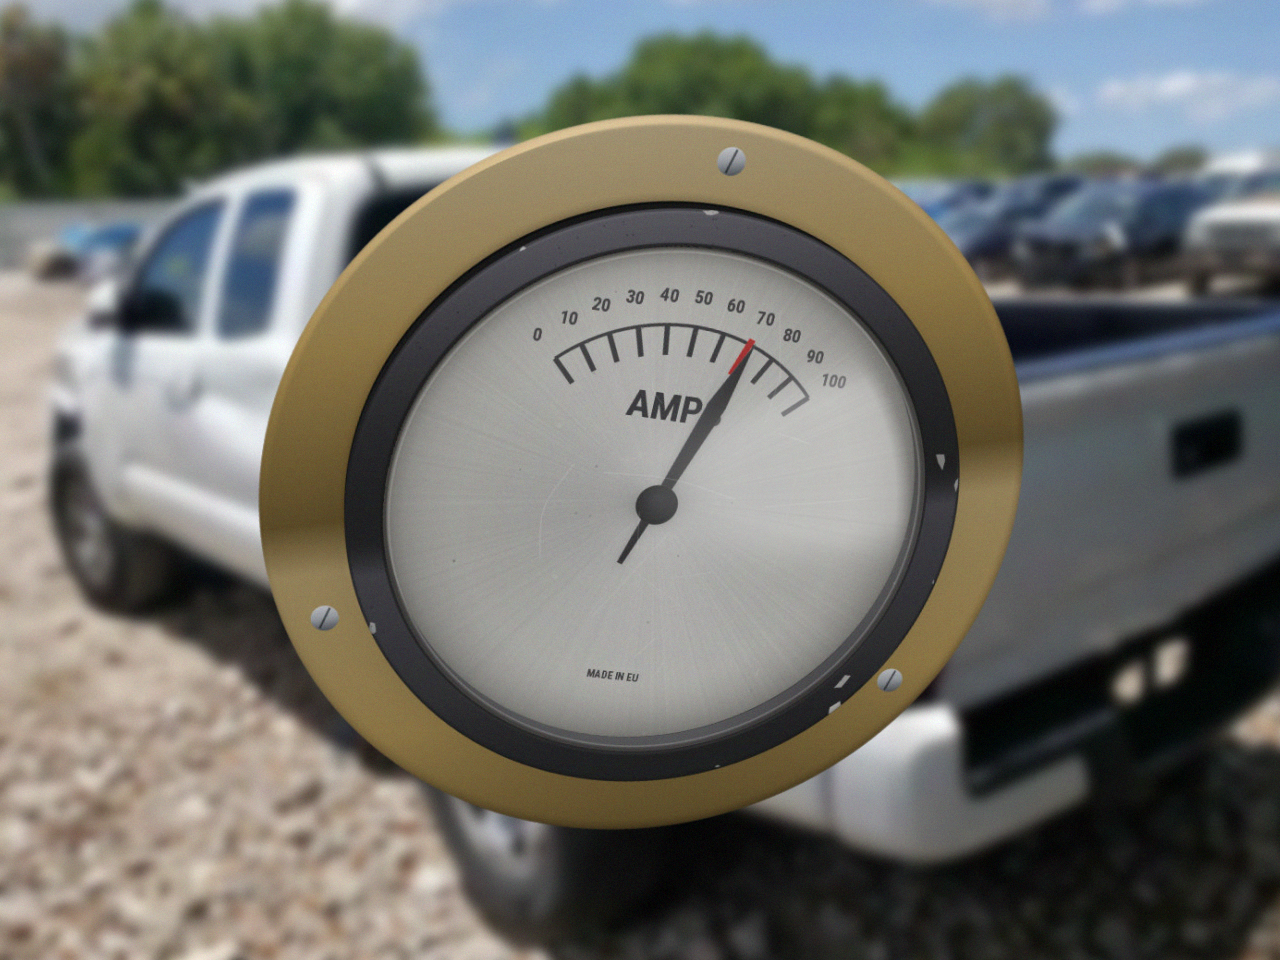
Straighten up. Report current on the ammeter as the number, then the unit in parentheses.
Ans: 70 (A)
